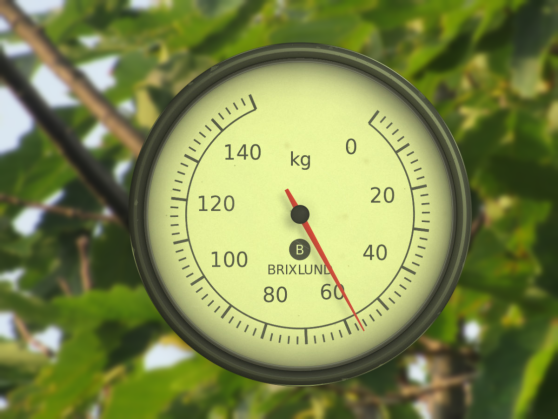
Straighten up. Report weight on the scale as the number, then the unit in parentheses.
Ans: 57 (kg)
